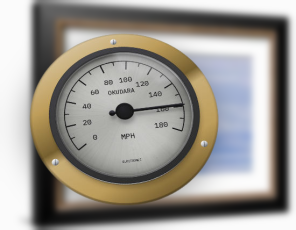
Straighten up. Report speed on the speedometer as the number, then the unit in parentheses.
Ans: 160 (mph)
